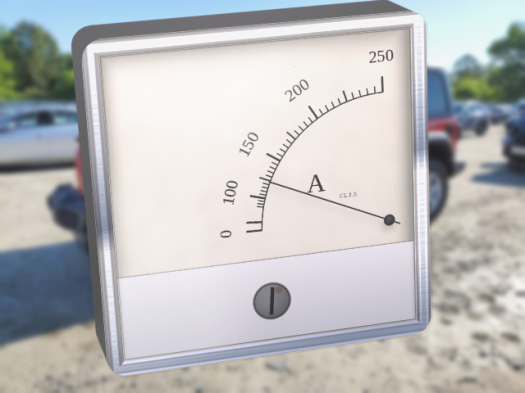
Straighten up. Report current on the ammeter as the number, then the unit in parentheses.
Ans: 125 (A)
